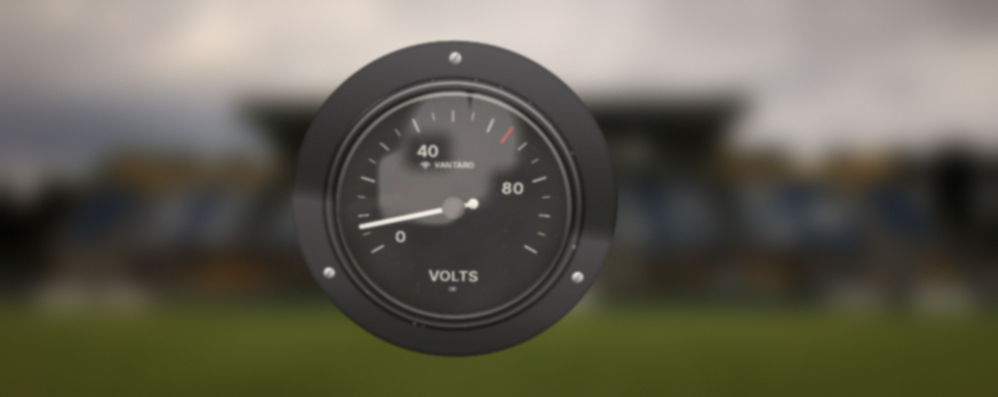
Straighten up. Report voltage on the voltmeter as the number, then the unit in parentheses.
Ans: 7.5 (V)
